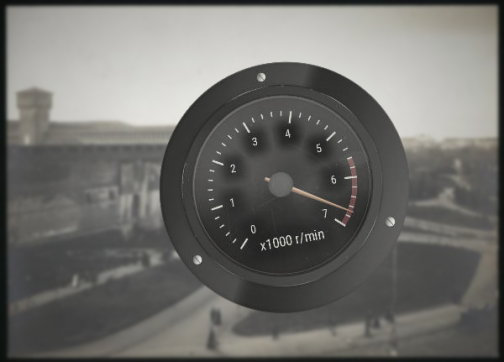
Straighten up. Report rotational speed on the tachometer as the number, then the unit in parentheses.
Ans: 6700 (rpm)
